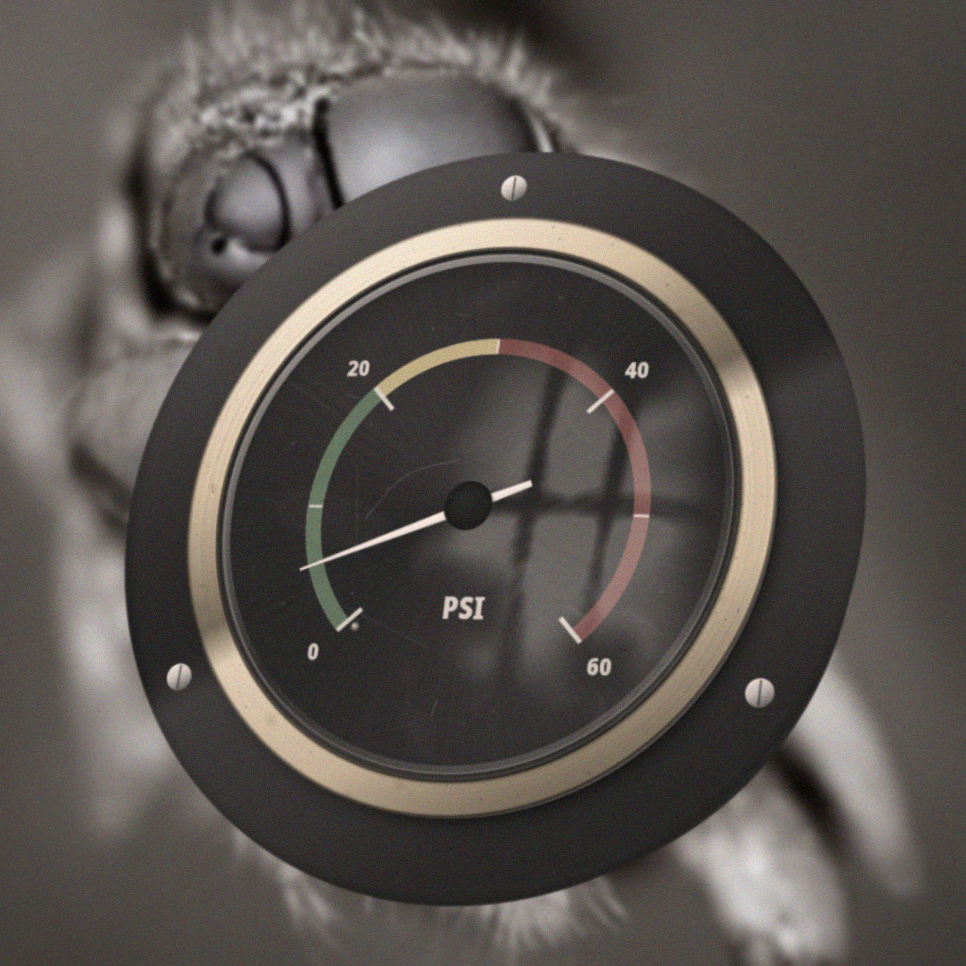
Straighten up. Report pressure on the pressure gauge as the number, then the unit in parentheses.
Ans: 5 (psi)
